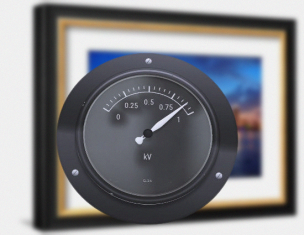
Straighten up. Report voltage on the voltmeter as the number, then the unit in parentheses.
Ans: 0.9 (kV)
